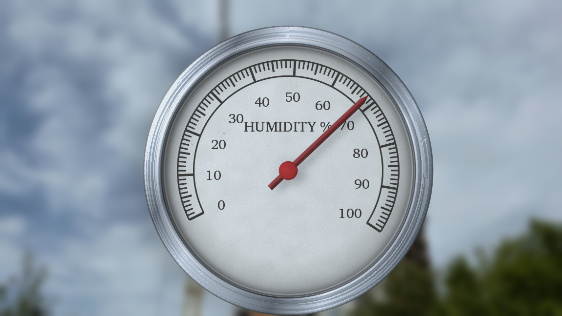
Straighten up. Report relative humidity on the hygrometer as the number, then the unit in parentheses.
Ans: 68 (%)
